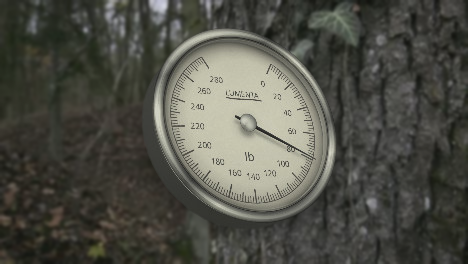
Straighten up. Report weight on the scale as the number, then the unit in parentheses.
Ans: 80 (lb)
